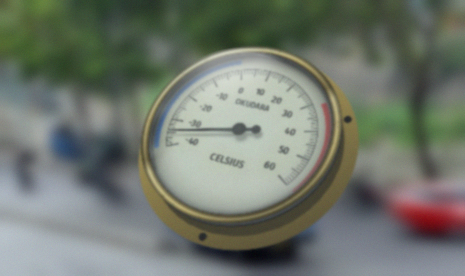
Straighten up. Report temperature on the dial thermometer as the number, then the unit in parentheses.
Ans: -35 (°C)
